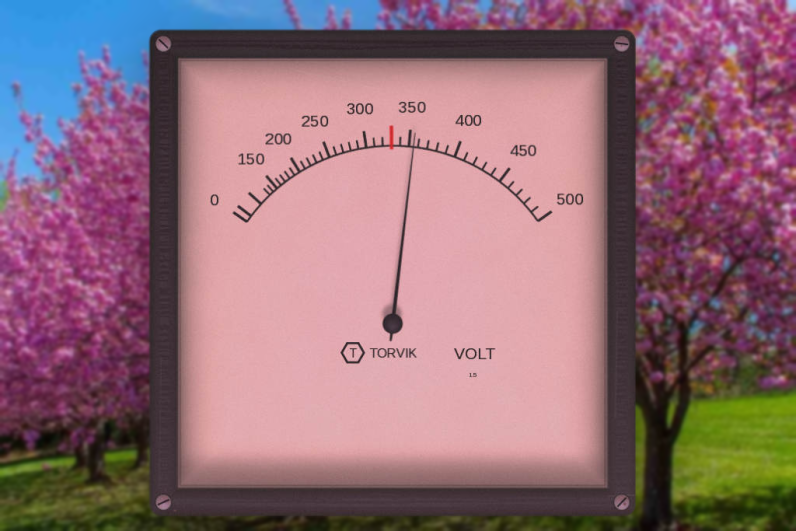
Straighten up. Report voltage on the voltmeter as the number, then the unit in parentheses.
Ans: 355 (V)
